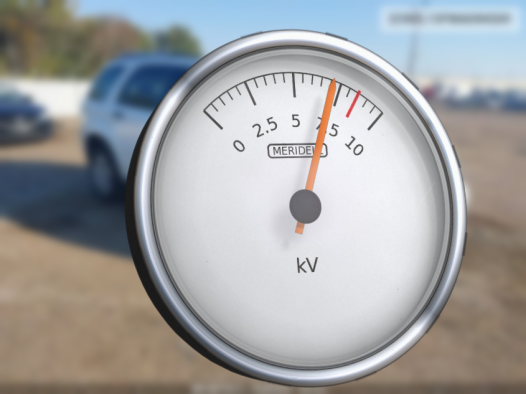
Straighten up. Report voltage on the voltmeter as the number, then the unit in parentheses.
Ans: 7 (kV)
